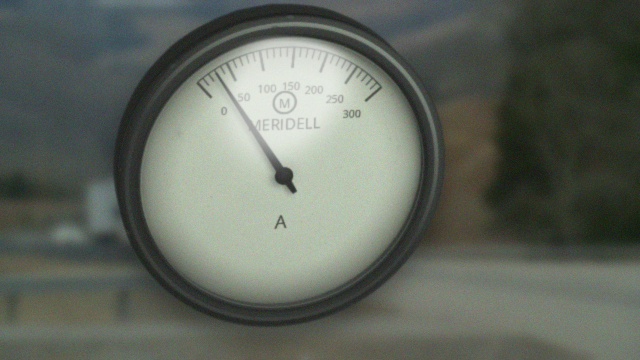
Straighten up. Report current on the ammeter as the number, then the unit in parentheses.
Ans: 30 (A)
